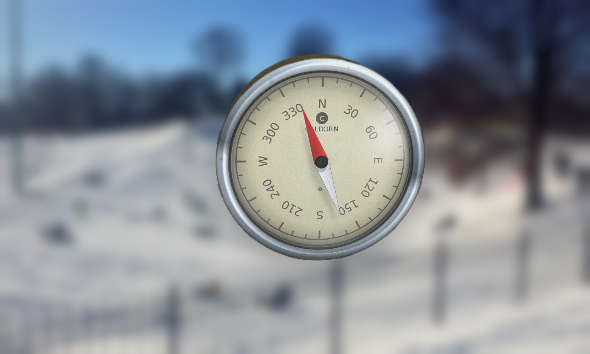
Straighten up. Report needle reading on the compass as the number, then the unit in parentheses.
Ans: 340 (°)
